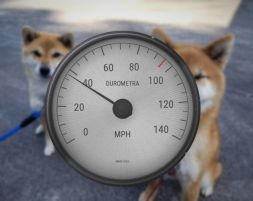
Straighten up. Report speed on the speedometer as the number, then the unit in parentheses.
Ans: 37.5 (mph)
